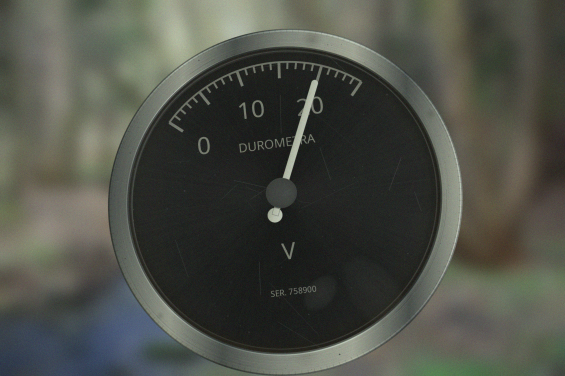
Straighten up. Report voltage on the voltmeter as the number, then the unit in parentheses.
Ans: 20 (V)
